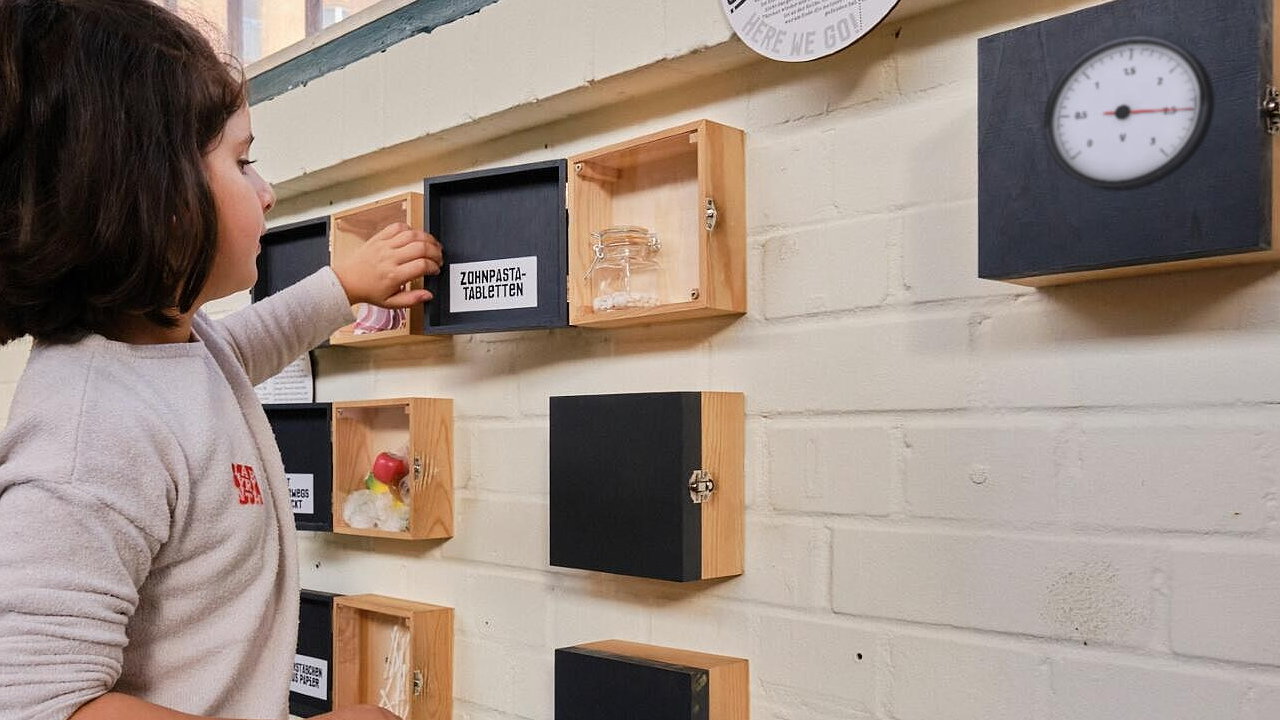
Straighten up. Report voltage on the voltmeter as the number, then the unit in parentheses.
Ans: 2.5 (V)
